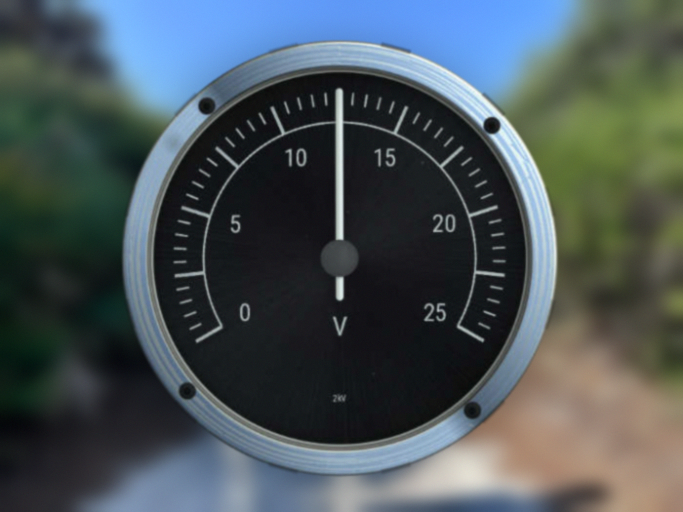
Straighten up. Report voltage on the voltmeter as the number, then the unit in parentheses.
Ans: 12.5 (V)
